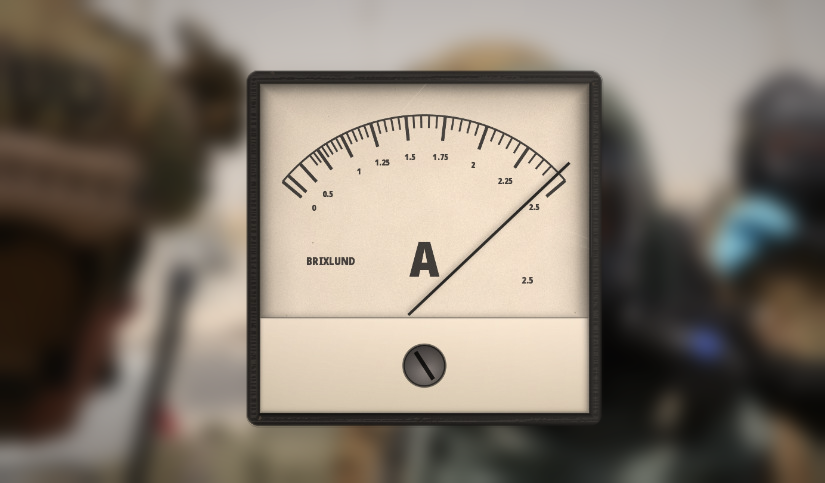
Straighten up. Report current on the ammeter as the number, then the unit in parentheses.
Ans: 2.45 (A)
